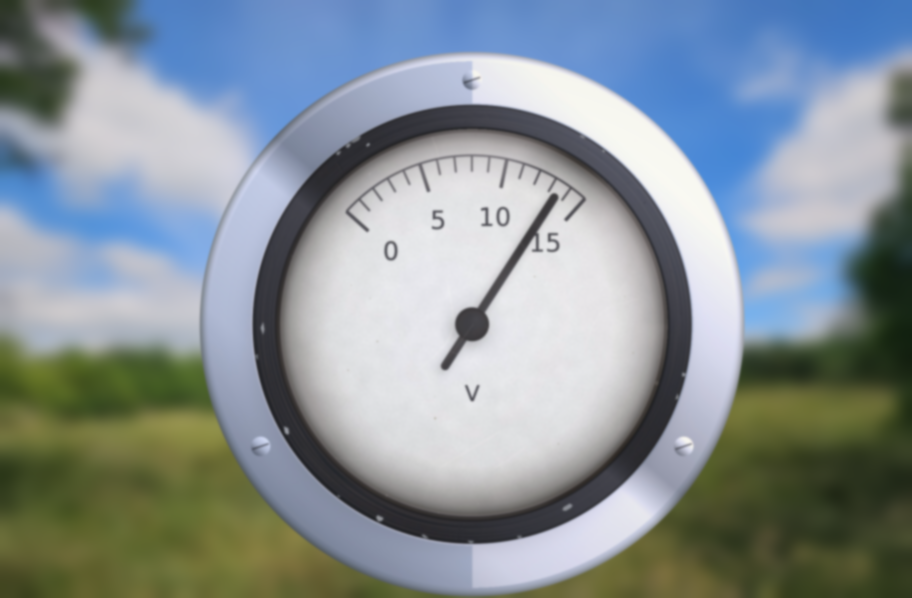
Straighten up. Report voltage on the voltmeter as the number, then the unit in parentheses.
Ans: 13.5 (V)
